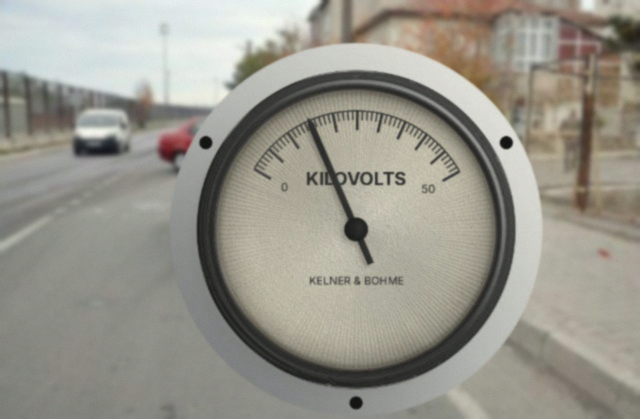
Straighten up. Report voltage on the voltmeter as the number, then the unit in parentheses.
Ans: 15 (kV)
